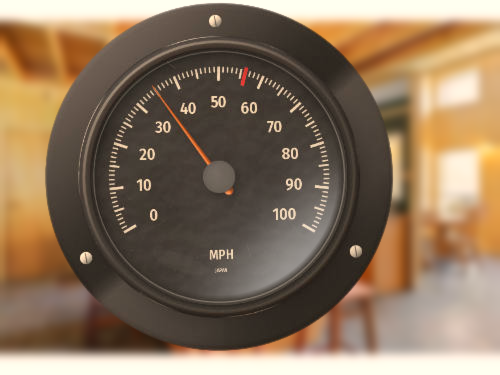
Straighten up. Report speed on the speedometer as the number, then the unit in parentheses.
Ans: 35 (mph)
